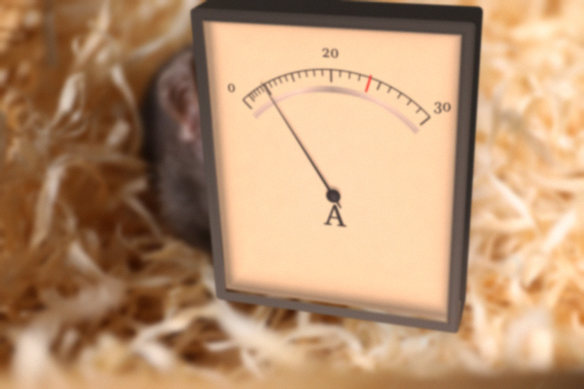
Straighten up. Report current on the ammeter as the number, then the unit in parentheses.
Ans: 10 (A)
